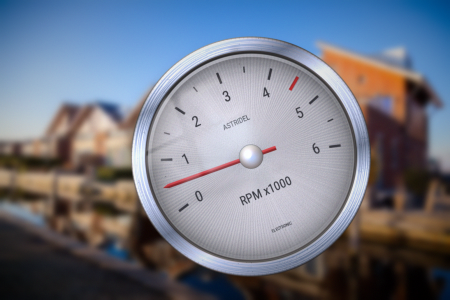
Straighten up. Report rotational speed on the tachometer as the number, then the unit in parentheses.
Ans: 500 (rpm)
